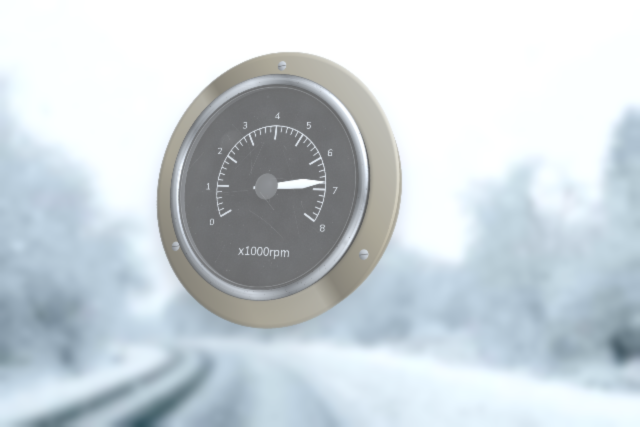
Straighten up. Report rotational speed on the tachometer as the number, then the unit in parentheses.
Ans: 6800 (rpm)
